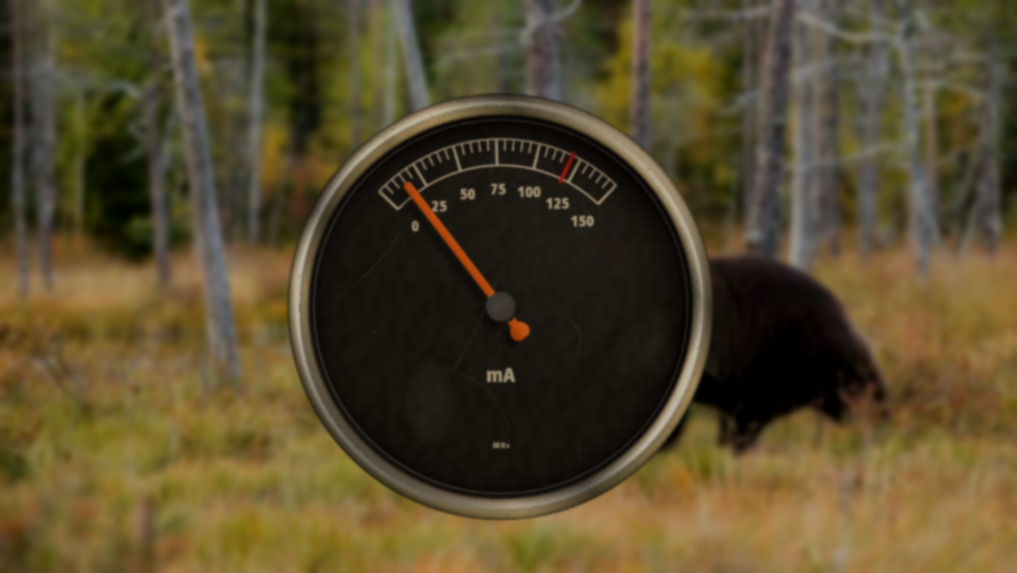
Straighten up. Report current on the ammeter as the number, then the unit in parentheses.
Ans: 15 (mA)
